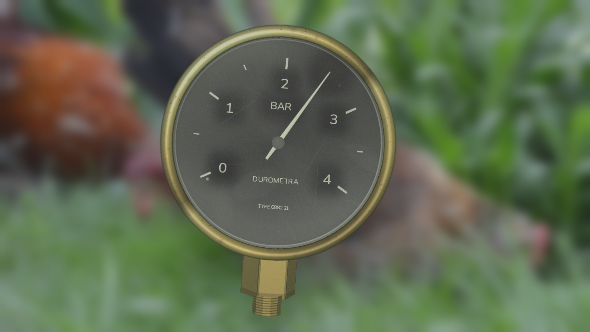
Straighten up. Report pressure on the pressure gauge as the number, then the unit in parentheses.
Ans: 2.5 (bar)
